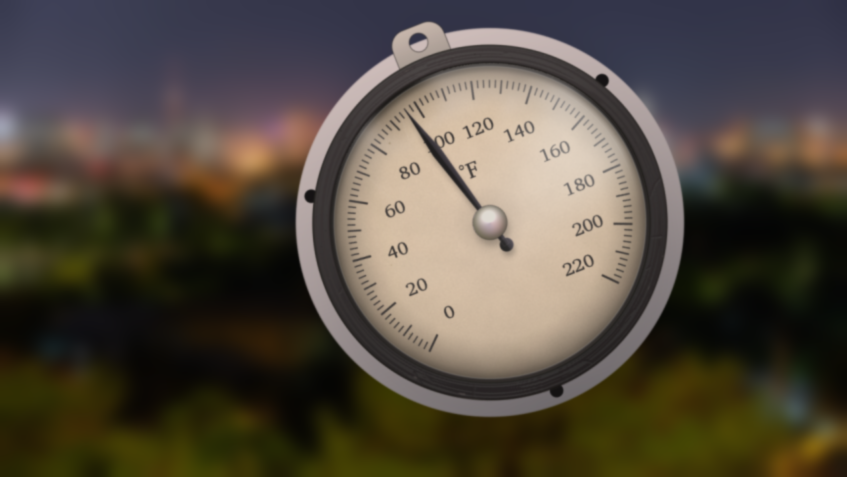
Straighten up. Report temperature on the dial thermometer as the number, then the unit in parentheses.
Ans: 96 (°F)
